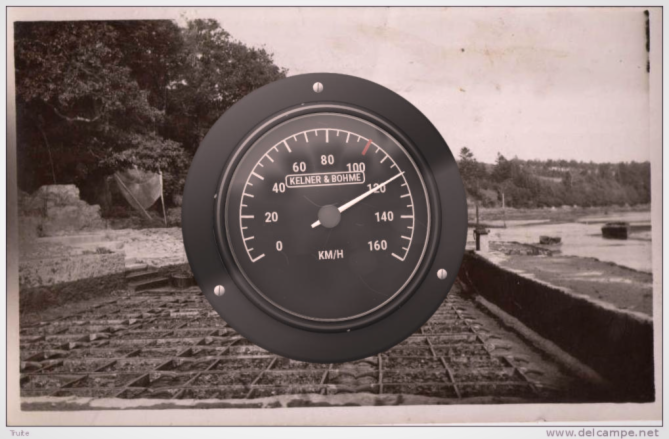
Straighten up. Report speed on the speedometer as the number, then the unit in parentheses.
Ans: 120 (km/h)
